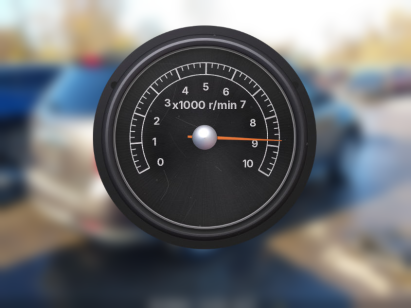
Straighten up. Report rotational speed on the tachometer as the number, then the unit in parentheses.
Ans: 8800 (rpm)
